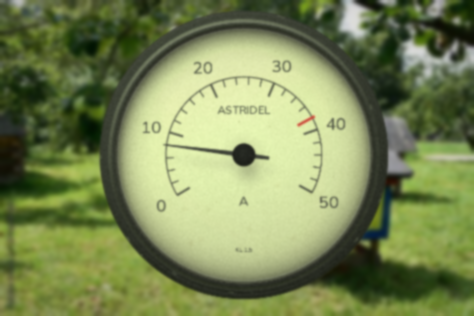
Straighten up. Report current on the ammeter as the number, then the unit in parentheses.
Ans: 8 (A)
